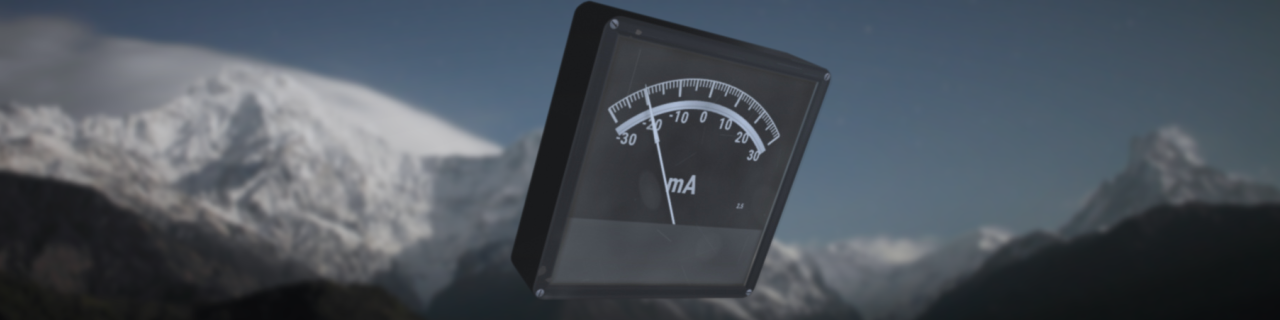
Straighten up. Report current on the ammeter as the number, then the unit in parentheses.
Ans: -20 (mA)
